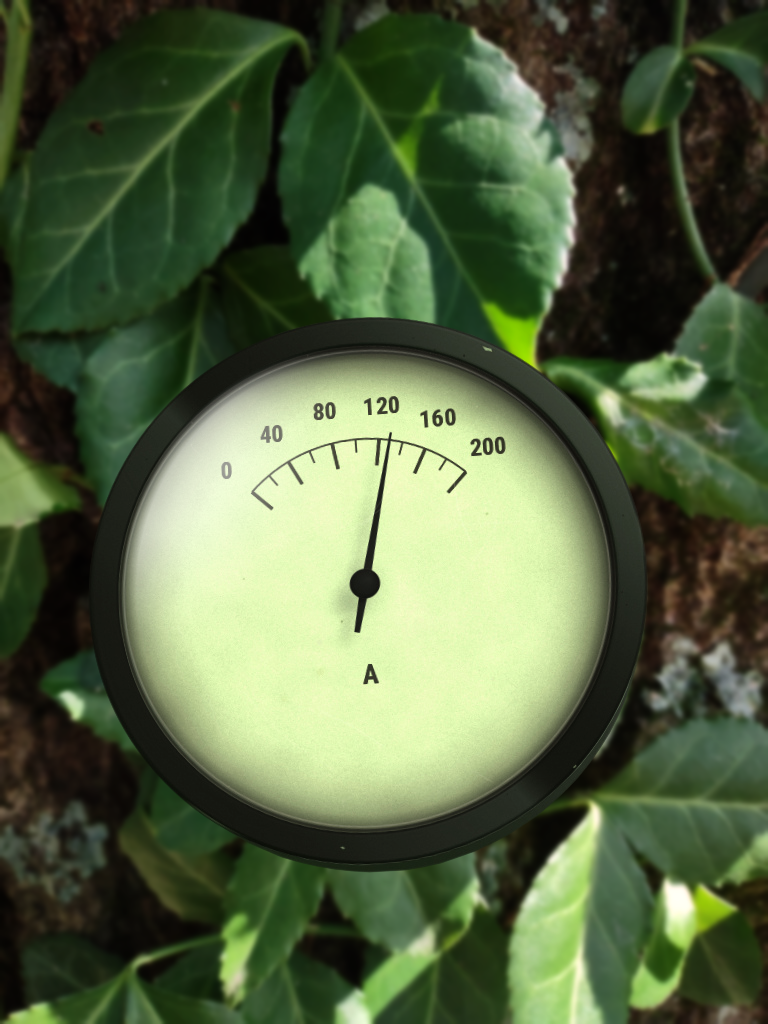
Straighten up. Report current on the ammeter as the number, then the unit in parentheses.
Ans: 130 (A)
